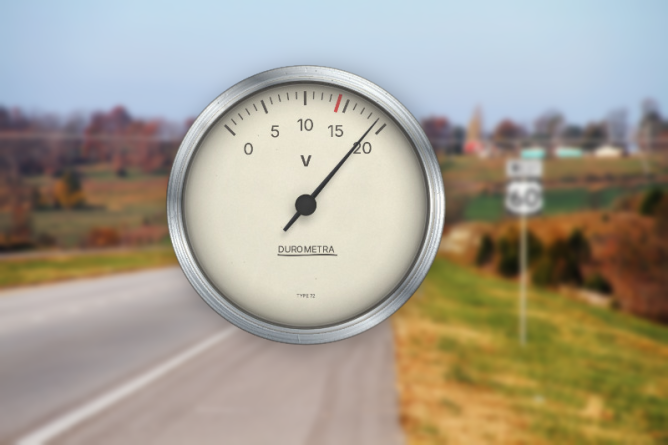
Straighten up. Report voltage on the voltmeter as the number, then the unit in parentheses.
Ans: 19 (V)
